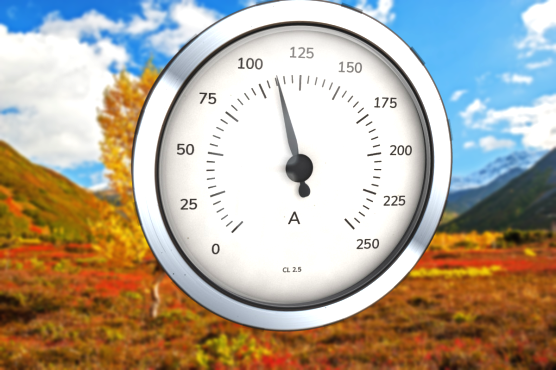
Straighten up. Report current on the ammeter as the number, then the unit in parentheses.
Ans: 110 (A)
